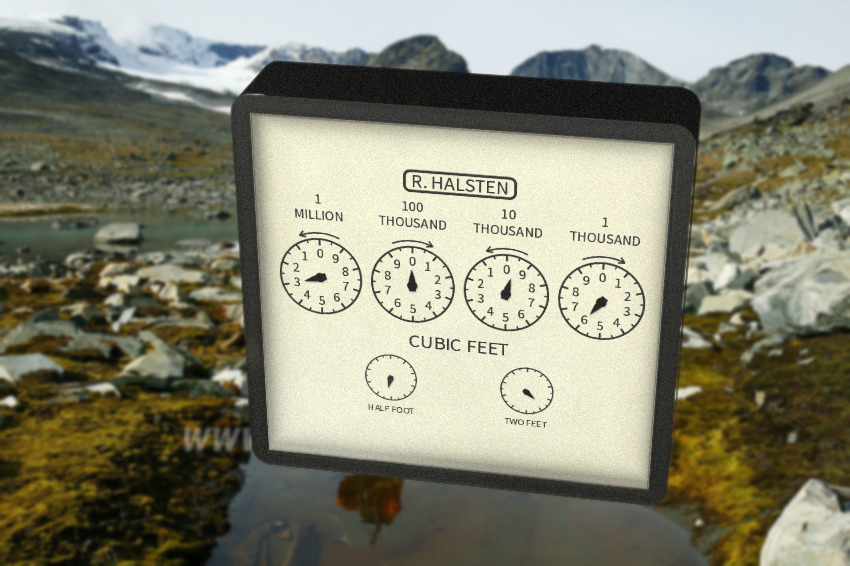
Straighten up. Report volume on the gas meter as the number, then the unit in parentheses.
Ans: 299600 (ft³)
